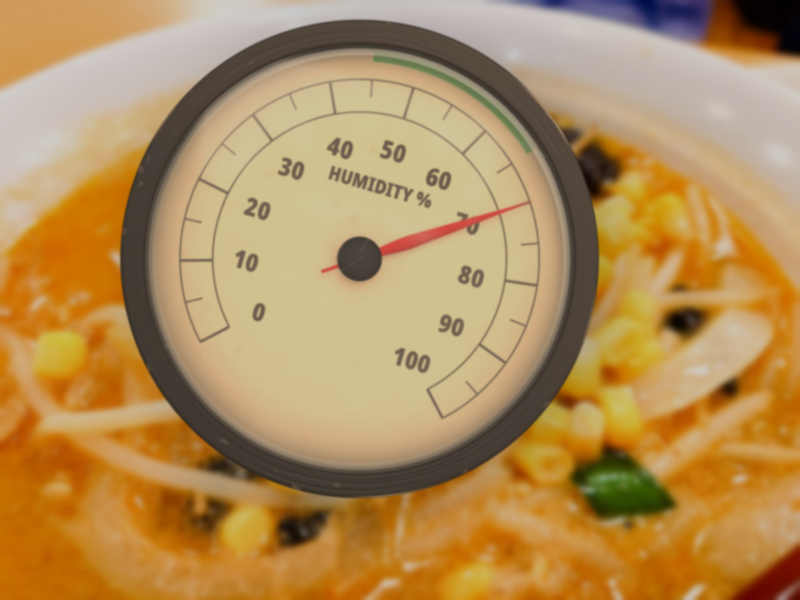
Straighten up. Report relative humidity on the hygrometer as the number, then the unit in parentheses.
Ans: 70 (%)
